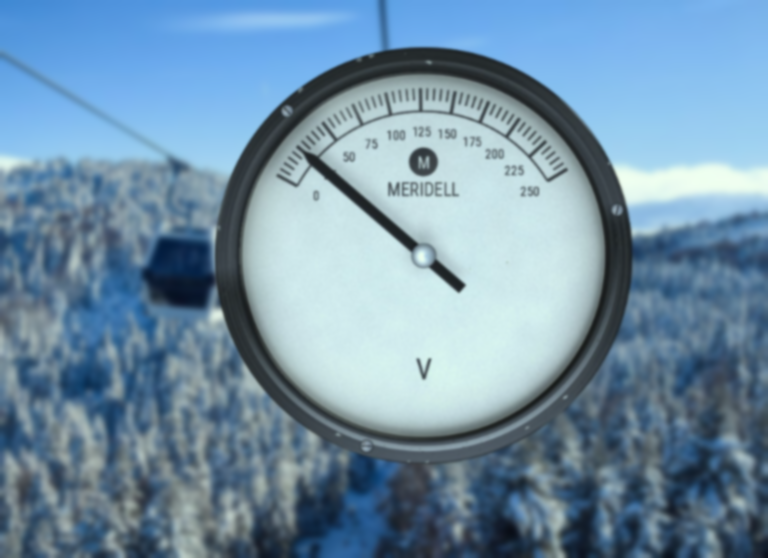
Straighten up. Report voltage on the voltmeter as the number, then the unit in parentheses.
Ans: 25 (V)
